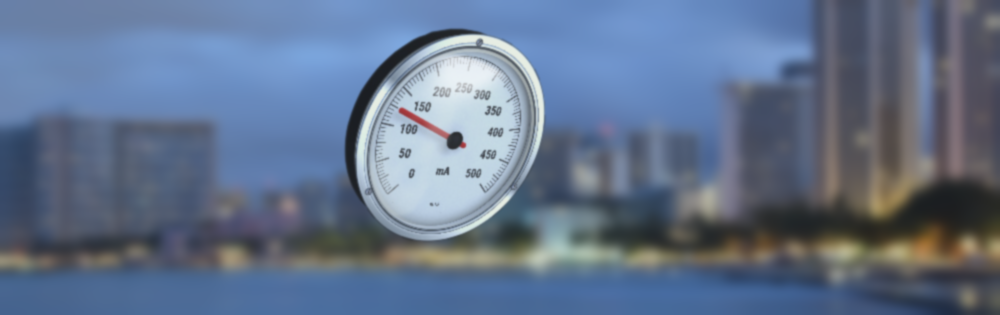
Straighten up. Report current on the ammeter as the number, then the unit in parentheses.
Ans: 125 (mA)
